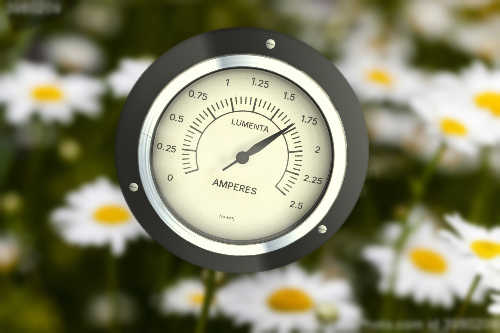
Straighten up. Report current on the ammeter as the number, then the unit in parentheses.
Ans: 1.7 (A)
